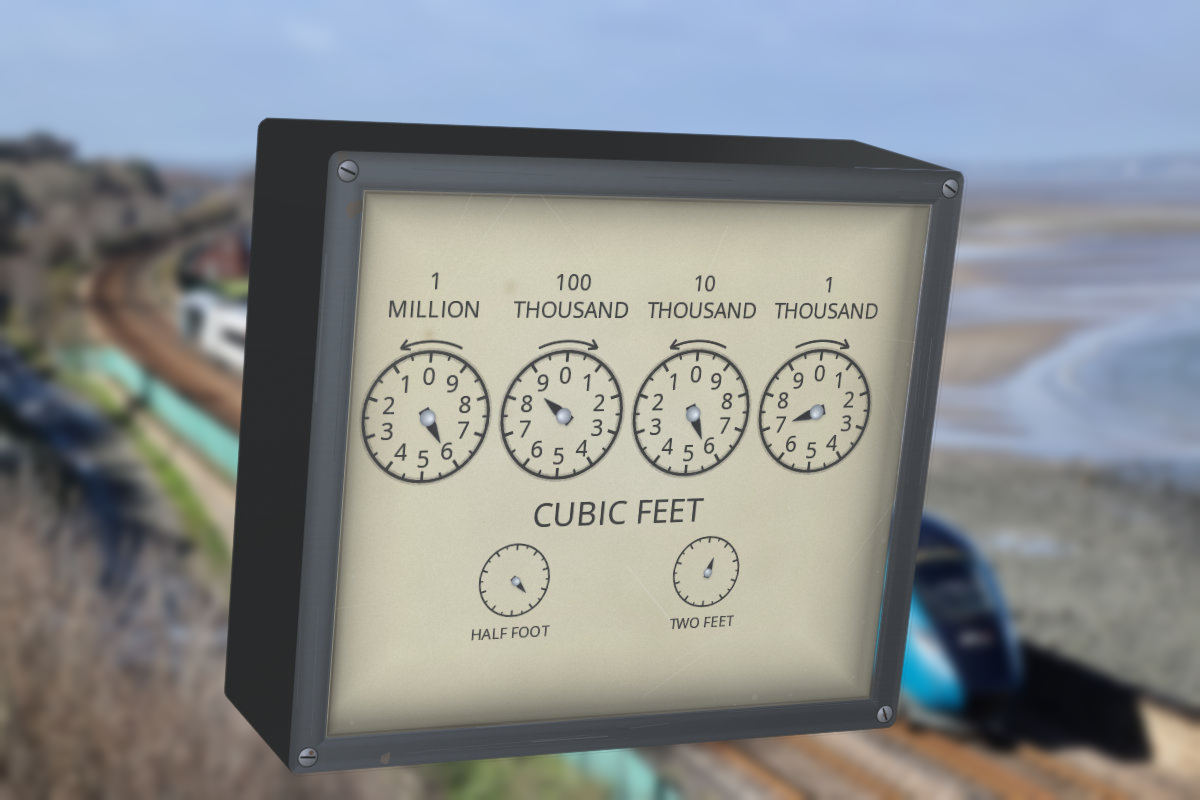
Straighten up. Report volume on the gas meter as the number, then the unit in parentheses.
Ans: 585700 (ft³)
